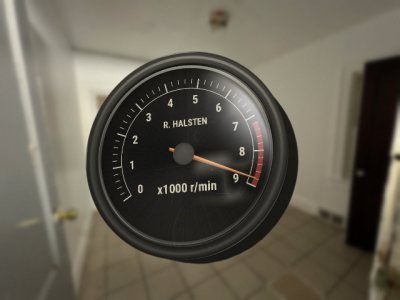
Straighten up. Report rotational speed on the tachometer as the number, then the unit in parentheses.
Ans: 8800 (rpm)
